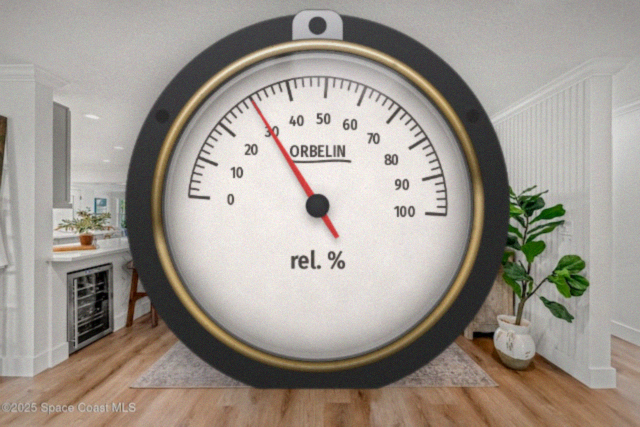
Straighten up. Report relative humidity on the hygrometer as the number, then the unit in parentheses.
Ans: 30 (%)
